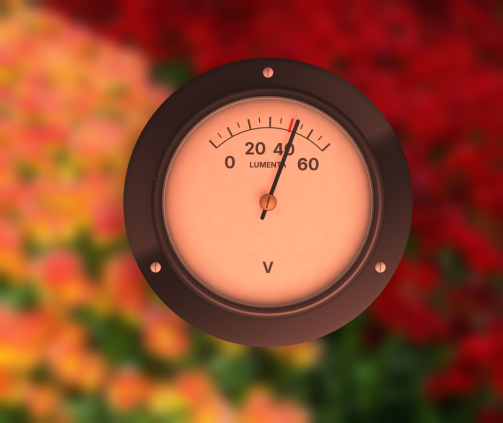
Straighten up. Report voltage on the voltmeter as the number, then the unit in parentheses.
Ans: 42.5 (V)
